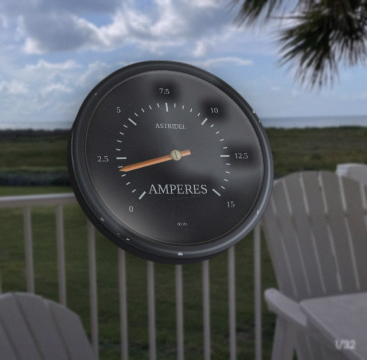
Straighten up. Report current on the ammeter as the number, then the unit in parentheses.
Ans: 1.75 (A)
